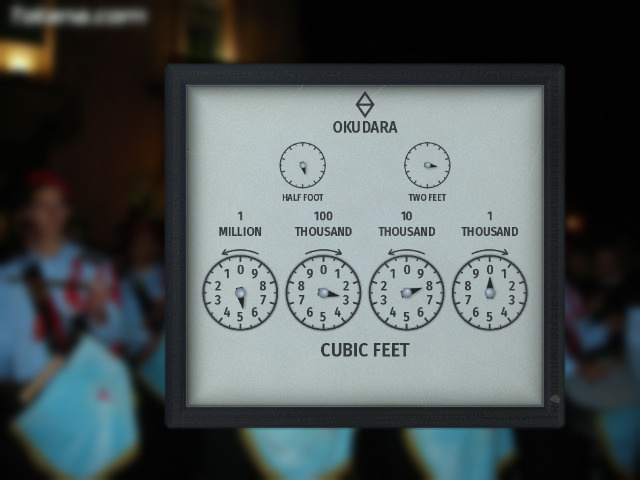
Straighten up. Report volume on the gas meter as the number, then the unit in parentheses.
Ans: 528000 (ft³)
